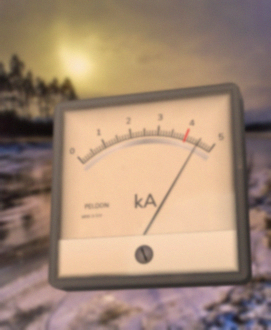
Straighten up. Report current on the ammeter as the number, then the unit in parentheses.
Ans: 4.5 (kA)
